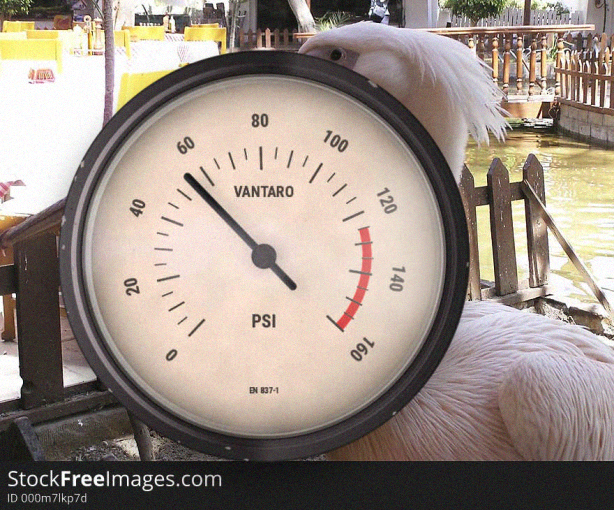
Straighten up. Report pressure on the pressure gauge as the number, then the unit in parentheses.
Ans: 55 (psi)
